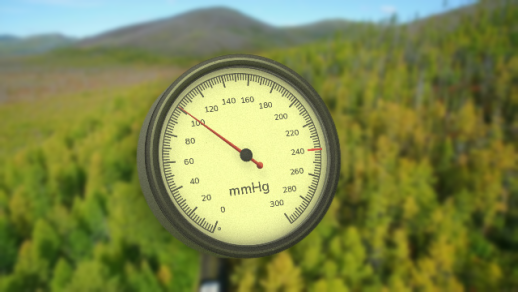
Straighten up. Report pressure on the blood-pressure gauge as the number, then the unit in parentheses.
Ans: 100 (mmHg)
